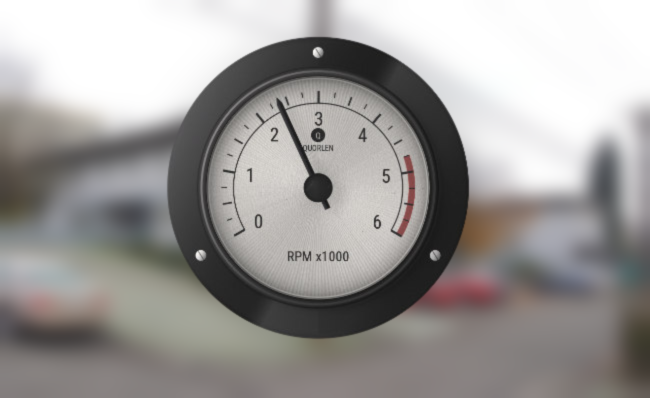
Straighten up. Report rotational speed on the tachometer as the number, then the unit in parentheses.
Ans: 2375 (rpm)
